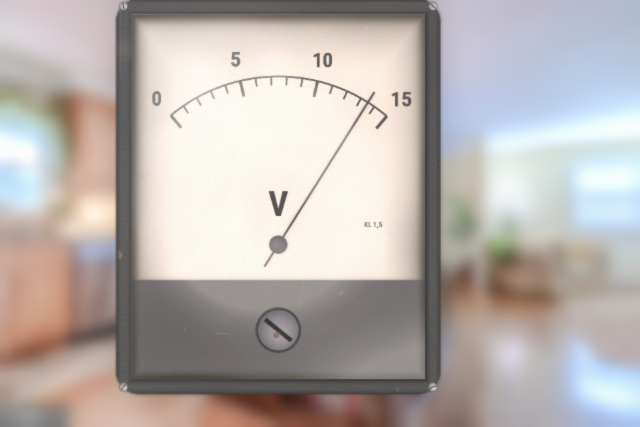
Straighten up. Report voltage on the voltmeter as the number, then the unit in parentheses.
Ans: 13.5 (V)
